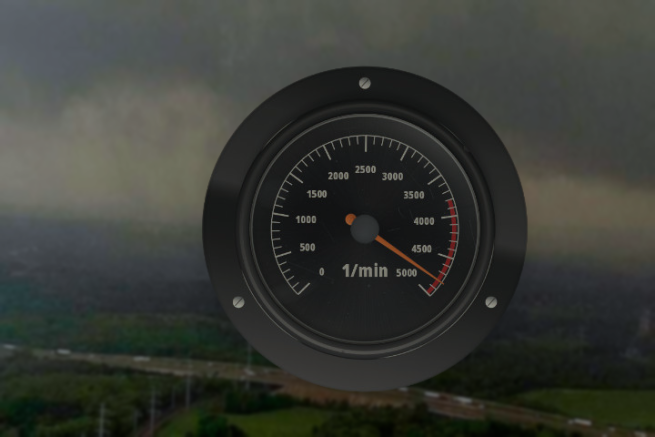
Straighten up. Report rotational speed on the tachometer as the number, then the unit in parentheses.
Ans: 4800 (rpm)
